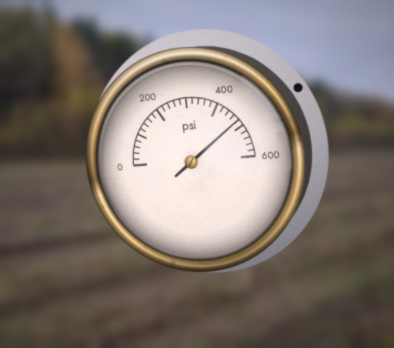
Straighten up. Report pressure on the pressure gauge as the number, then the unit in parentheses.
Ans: 480 (psi)
